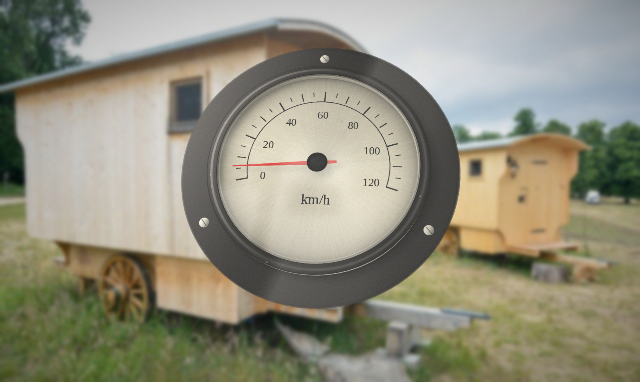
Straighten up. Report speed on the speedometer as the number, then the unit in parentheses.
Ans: 5 (km/h)
